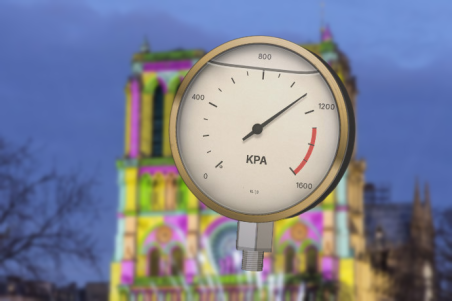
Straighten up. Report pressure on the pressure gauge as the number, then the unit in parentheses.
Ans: 1100 (kPa)
